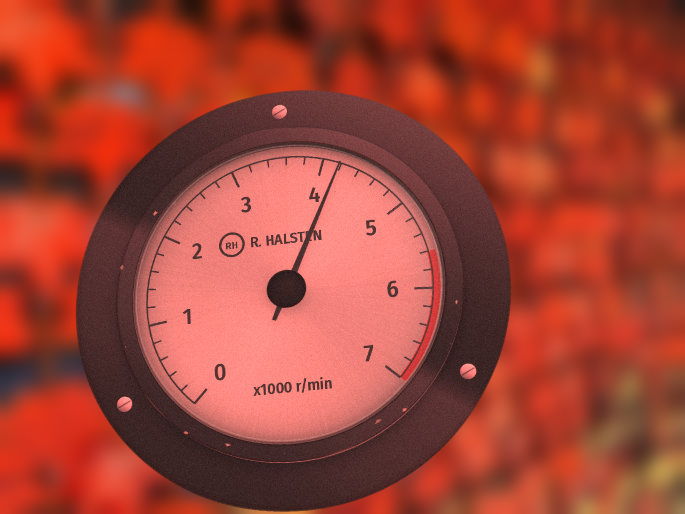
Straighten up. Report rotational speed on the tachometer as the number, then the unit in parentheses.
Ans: 4200 (rpm)
